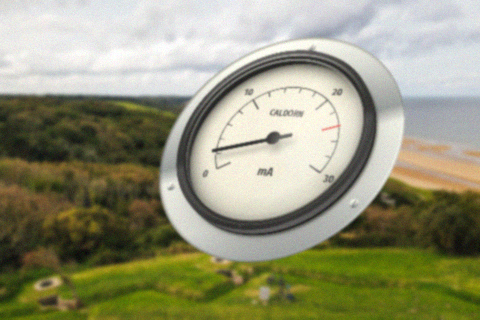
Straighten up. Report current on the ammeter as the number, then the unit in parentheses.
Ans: 2 (mA)
